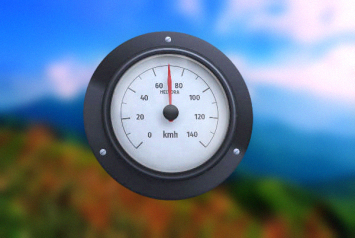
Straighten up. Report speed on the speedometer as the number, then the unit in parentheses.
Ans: 70 (km/h)
